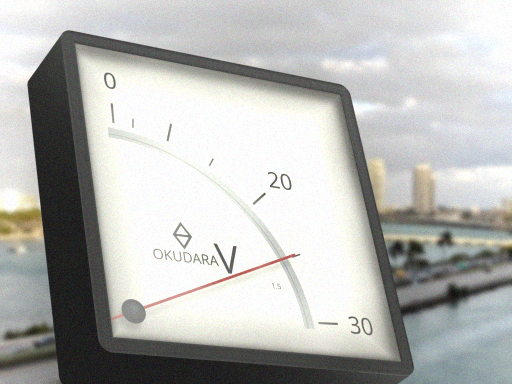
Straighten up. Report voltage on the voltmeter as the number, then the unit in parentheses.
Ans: 25 (V)
